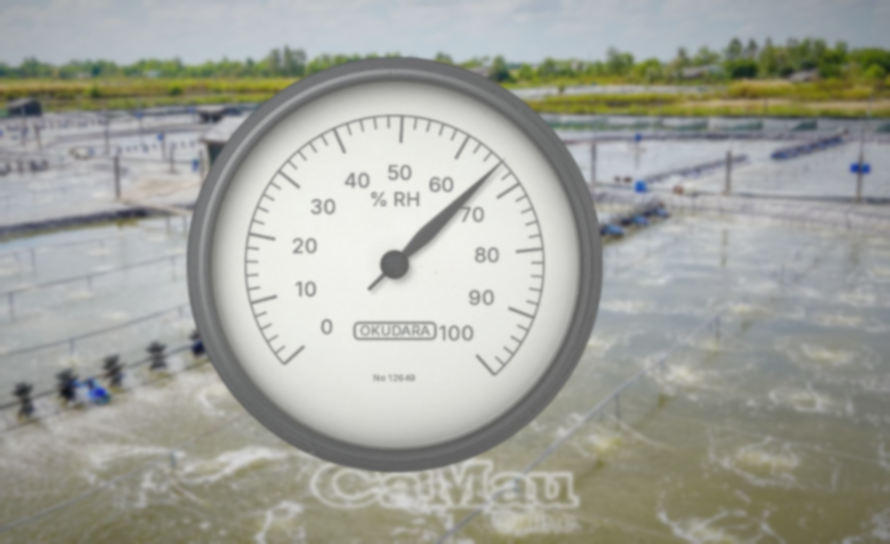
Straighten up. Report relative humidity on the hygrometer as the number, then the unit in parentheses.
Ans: 66 (%)
